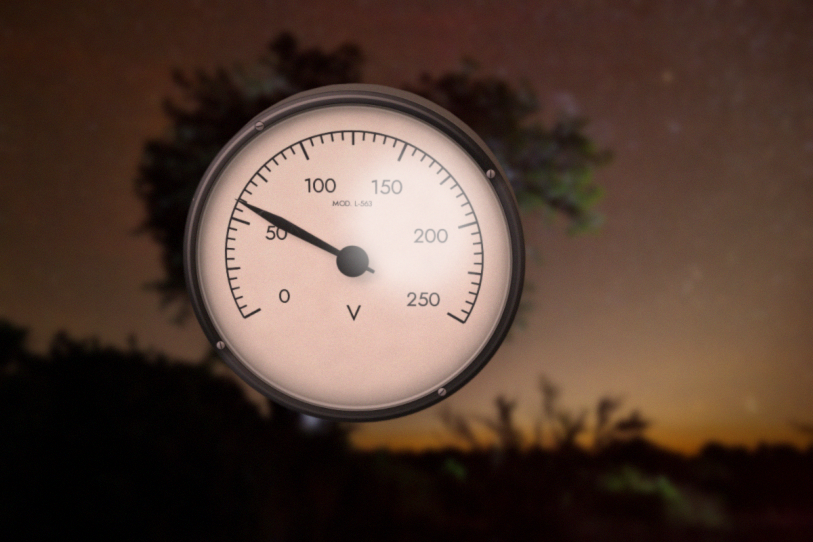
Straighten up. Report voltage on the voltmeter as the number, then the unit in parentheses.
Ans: 60 (V)
